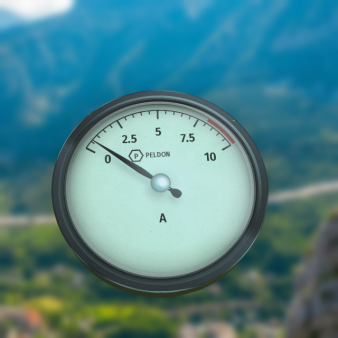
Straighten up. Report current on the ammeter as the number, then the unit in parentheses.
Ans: 0.5 (A)
